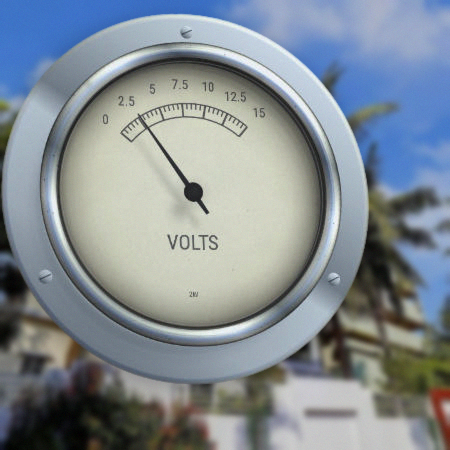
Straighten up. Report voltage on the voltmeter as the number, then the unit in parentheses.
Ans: 2.5 (V)
